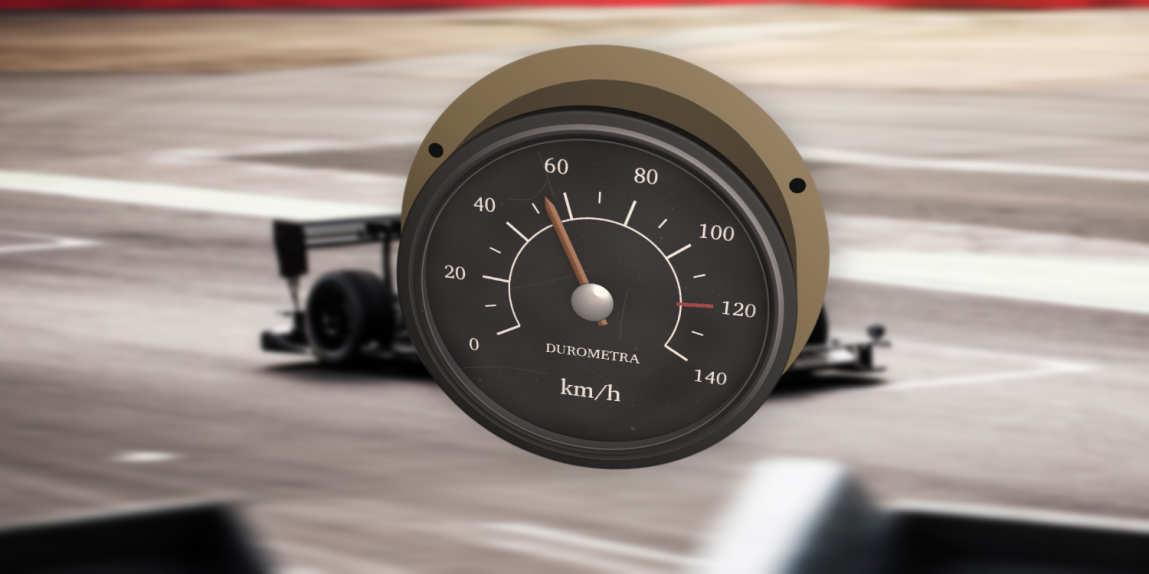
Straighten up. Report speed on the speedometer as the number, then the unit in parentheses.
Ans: 55 (km/h)
